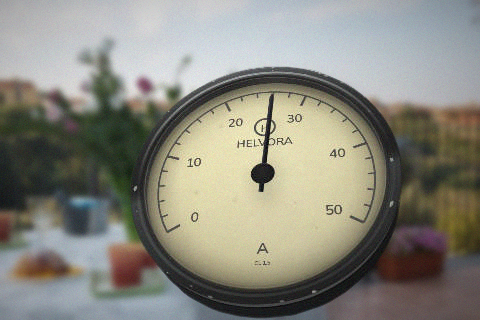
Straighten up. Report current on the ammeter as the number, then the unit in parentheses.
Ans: 26 (A)
